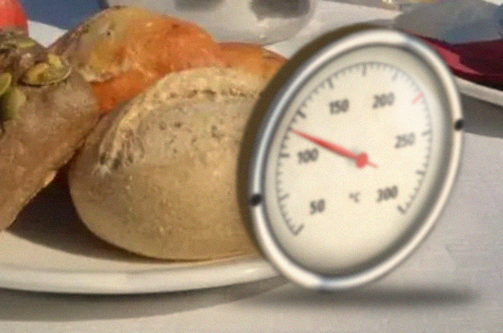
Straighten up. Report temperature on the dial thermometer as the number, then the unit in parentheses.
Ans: 115 (°C)
